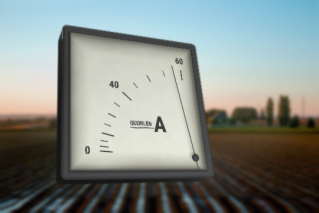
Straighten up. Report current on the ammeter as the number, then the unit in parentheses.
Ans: 57.5 (A)
